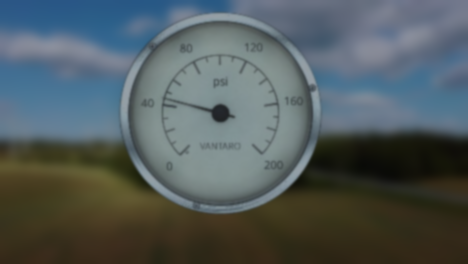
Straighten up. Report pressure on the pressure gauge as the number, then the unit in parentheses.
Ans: 45 (psi)
